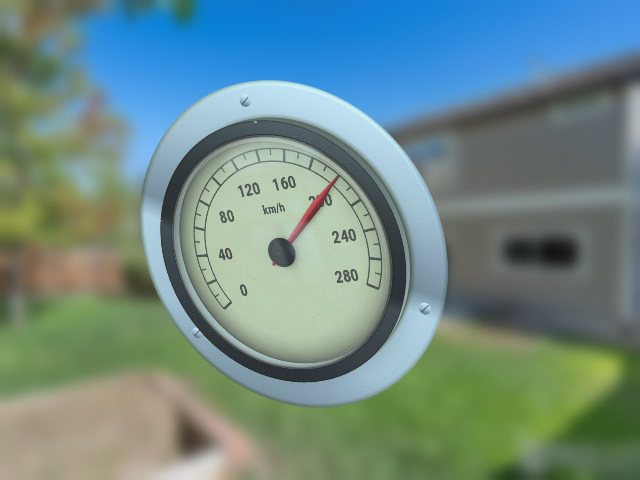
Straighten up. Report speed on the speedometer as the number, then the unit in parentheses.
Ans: 200 (km/h)
